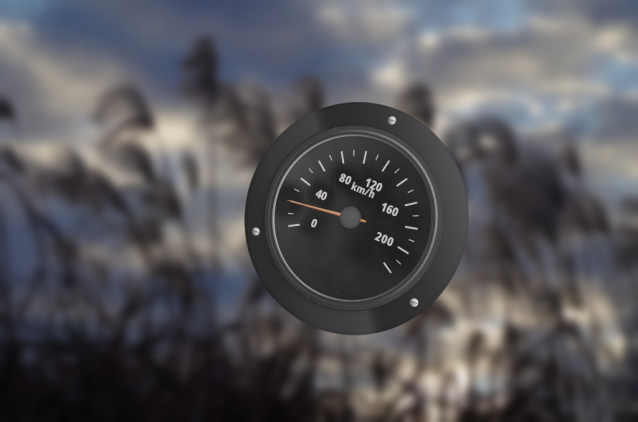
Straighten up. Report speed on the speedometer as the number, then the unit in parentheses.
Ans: 20 (km/h)
